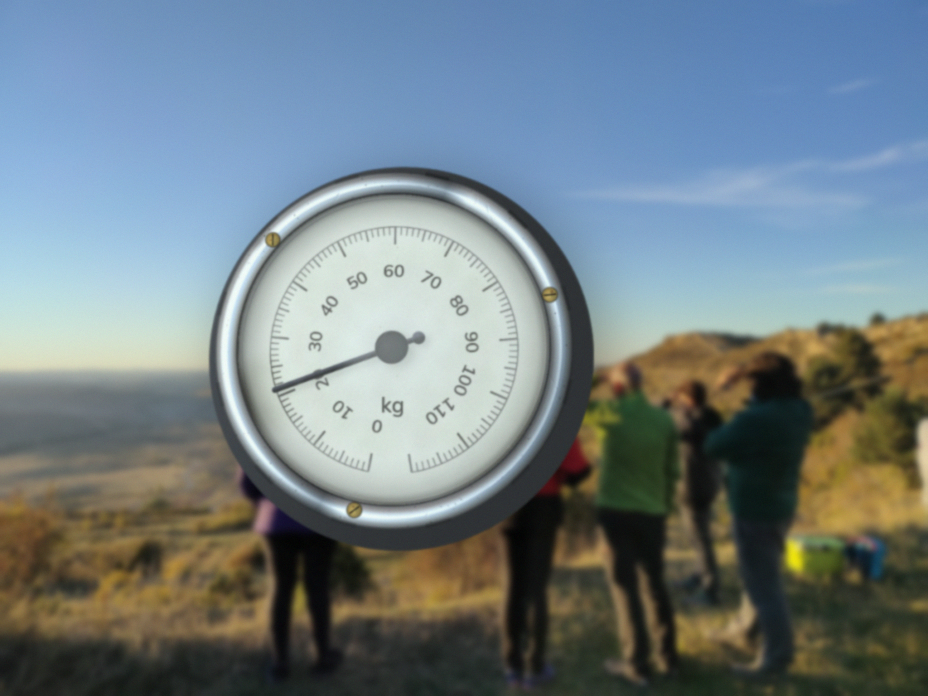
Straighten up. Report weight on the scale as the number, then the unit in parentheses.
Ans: 21 (kg)
